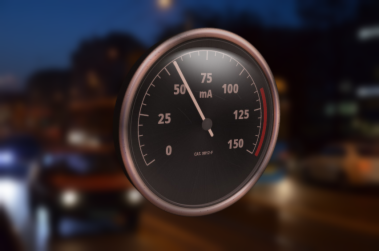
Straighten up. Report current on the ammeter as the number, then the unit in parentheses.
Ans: 55 (mA)
